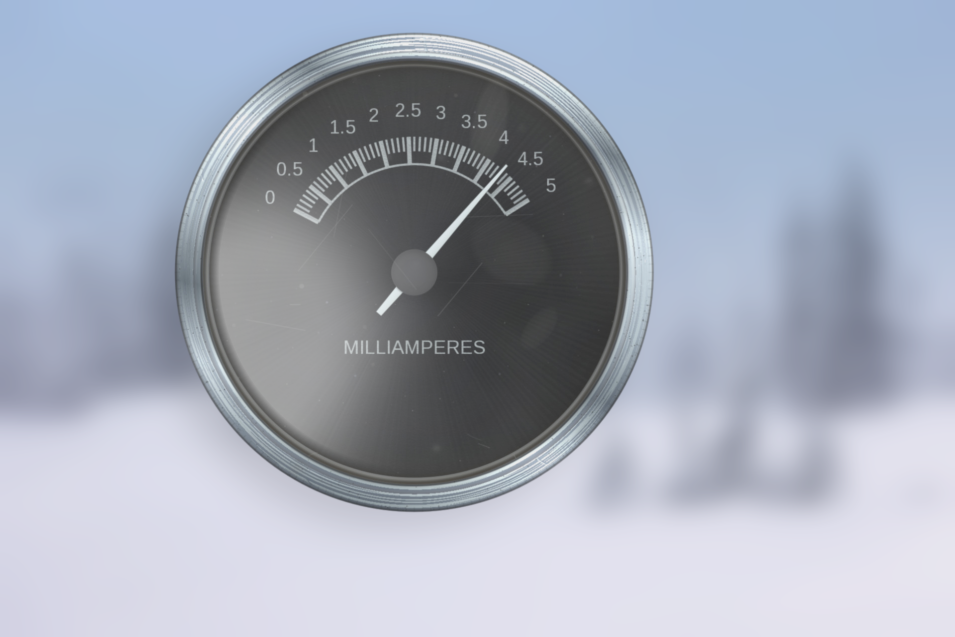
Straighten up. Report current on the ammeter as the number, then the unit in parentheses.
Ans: 4.3 (mA)
